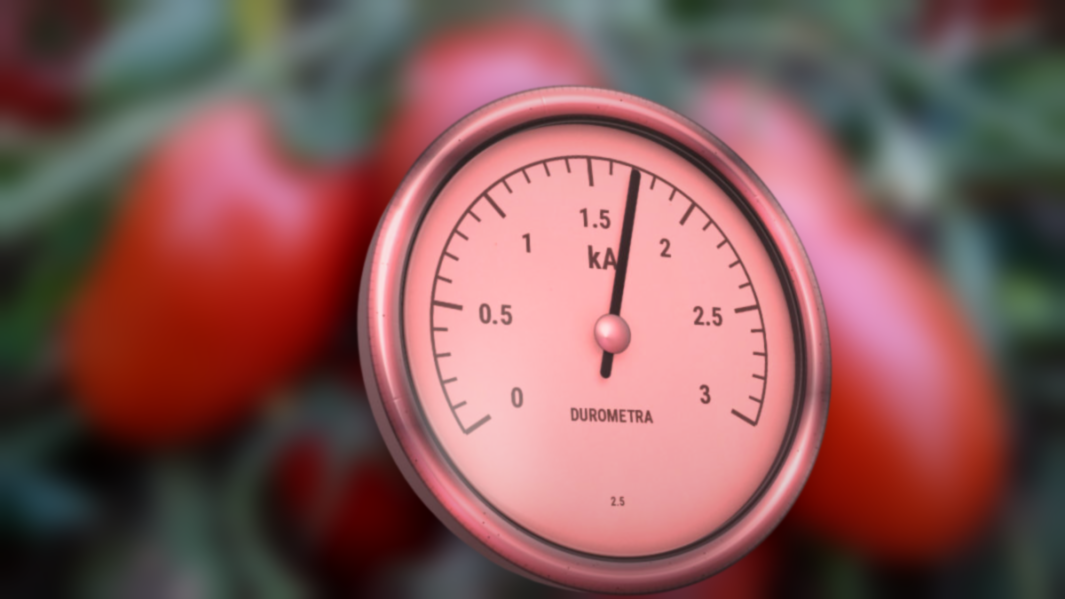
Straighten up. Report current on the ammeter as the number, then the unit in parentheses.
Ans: 1.7 (kA)
